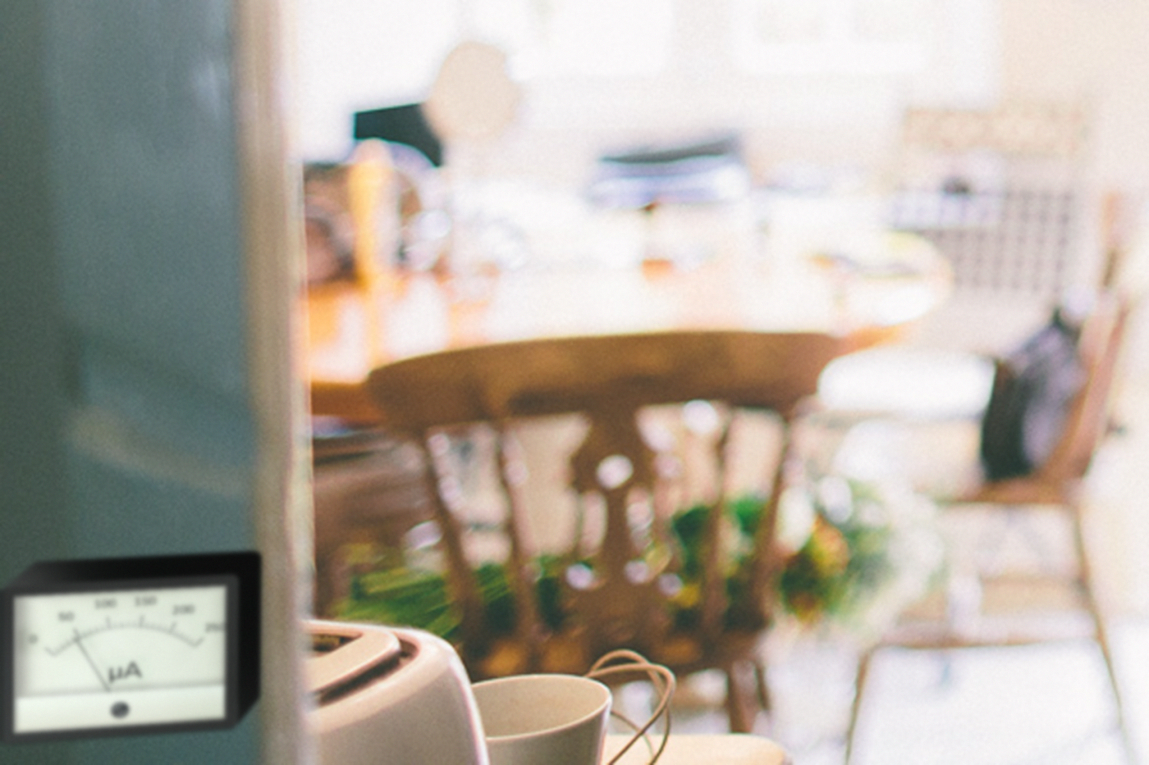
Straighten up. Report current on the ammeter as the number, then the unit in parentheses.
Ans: 50 (µA)
